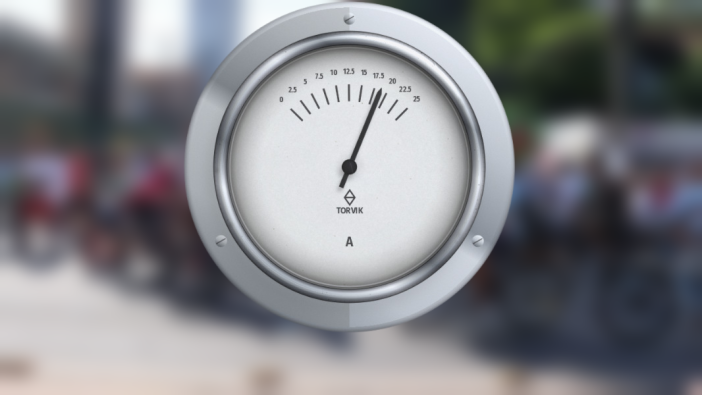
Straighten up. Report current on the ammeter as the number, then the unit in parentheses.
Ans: 18.75 (A)
